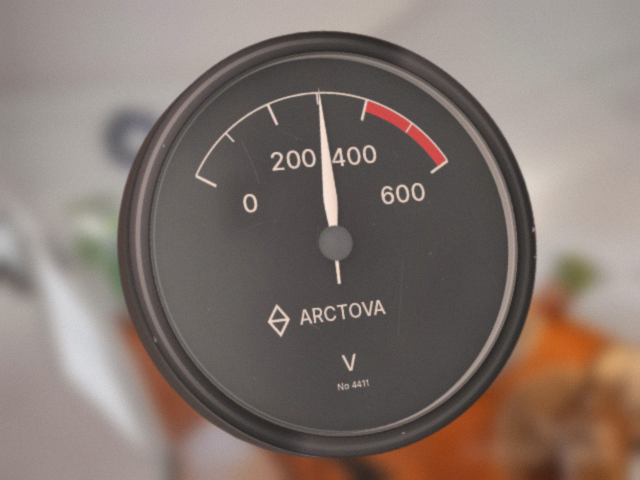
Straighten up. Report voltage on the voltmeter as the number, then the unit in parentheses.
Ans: 300 (V)
